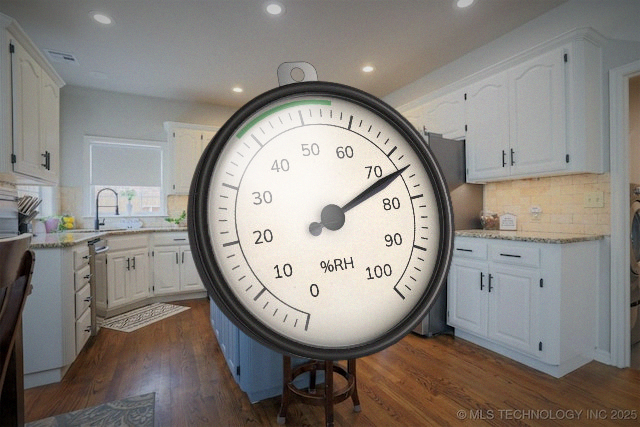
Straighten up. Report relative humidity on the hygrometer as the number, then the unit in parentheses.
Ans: 74 (%)
